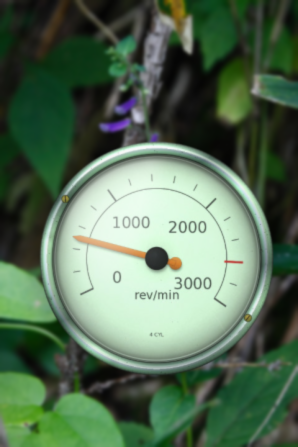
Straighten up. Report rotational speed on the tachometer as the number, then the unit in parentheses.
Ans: 500 (rpm)
